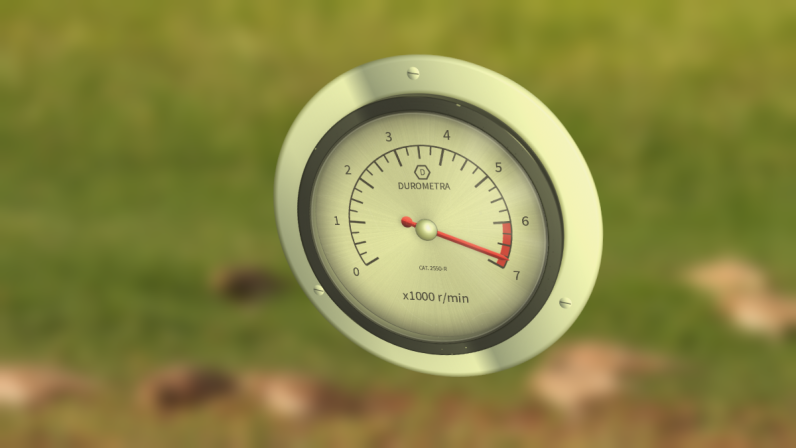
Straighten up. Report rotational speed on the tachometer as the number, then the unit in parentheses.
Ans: 6750 (rpm)
